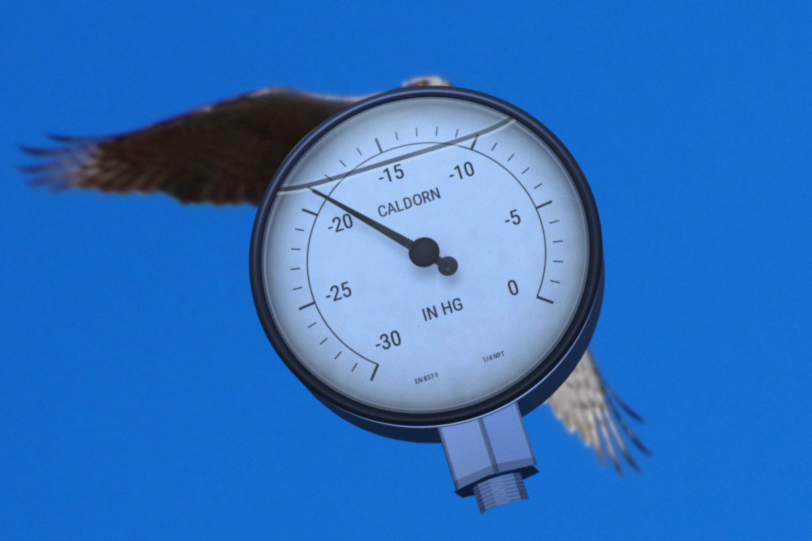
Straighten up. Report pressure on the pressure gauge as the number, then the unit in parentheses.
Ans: -19 (inHg)
